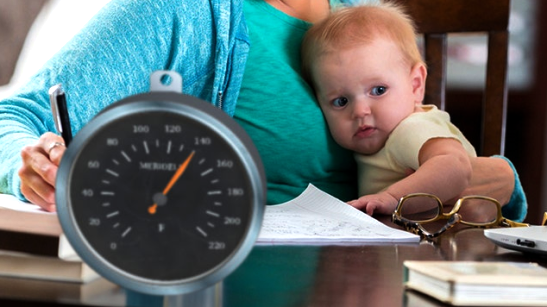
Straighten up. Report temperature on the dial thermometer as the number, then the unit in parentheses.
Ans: 140 (°F)
